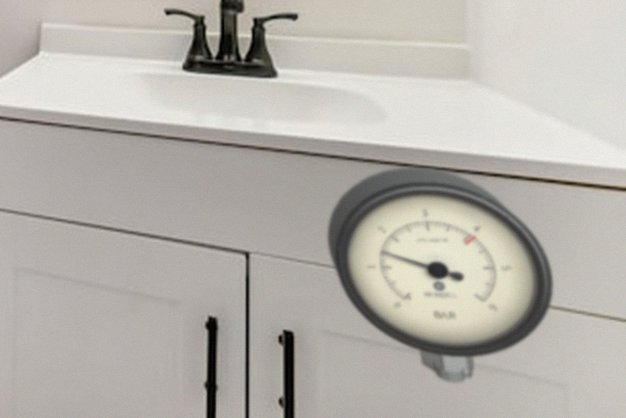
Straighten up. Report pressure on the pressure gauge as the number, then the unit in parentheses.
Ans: 1.5 (bar)
